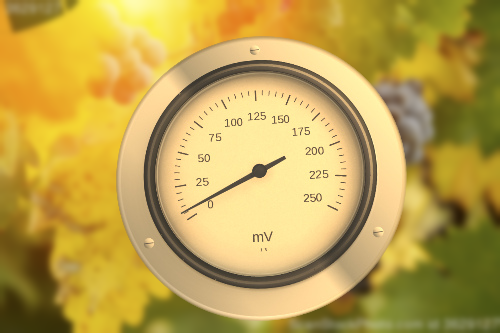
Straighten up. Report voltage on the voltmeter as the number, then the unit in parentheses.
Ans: 5 (mV)
